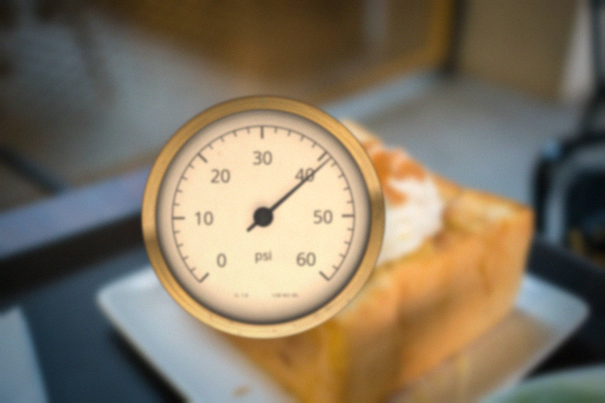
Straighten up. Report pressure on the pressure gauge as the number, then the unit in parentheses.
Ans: 41 (psi)
